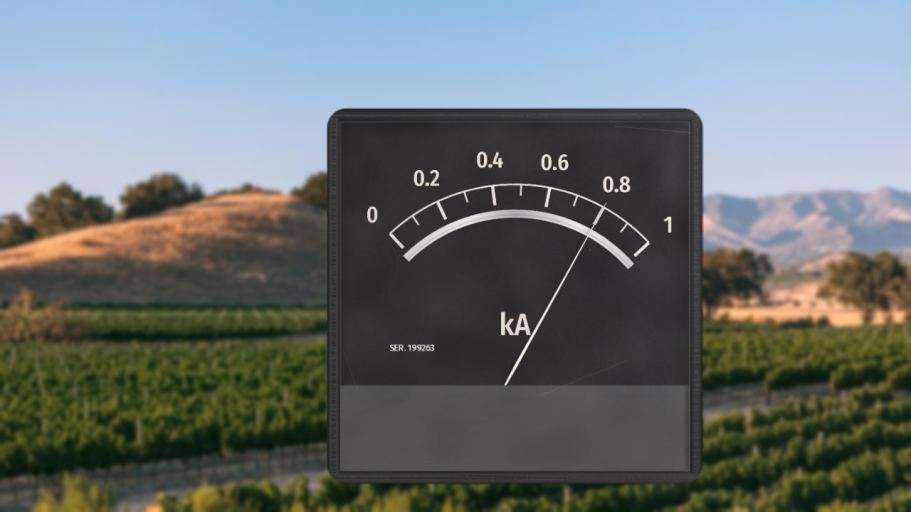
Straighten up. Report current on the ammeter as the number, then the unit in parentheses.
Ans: 0.8 (kA)
